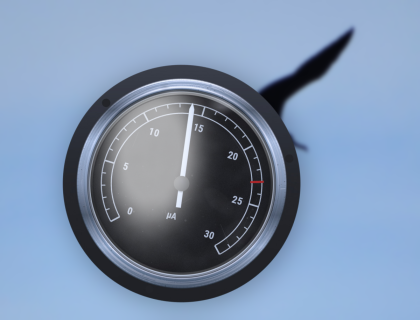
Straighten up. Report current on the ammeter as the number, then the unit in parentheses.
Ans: 14 (µA)
